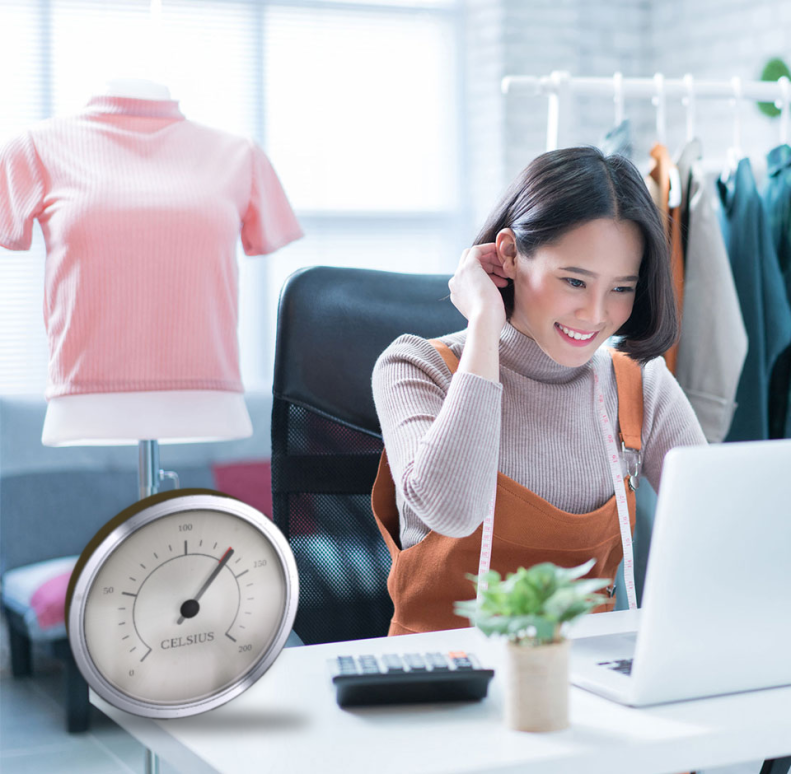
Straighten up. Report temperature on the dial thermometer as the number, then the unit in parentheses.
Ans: 130 (°C)
